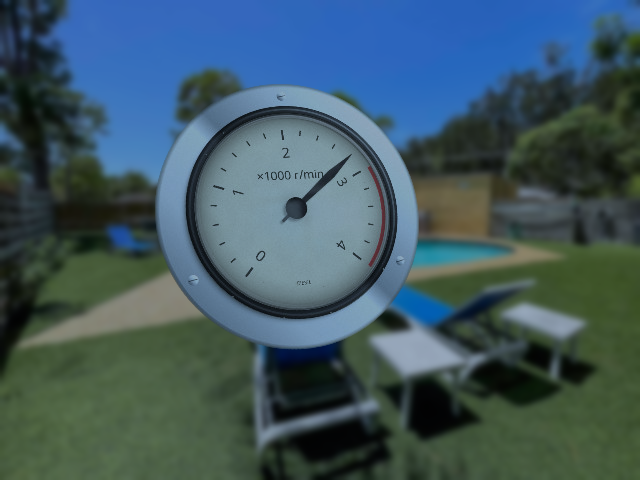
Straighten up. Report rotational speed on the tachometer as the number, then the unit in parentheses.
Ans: 2800 (rpm)
